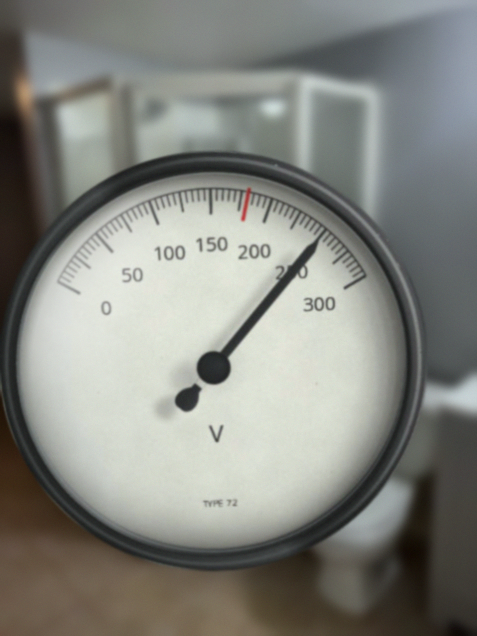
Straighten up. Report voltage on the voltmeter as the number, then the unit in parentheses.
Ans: 250 (V)
